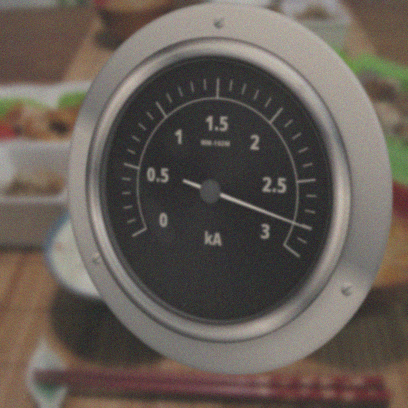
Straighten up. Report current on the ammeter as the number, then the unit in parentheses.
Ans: 2.8 (kA)
